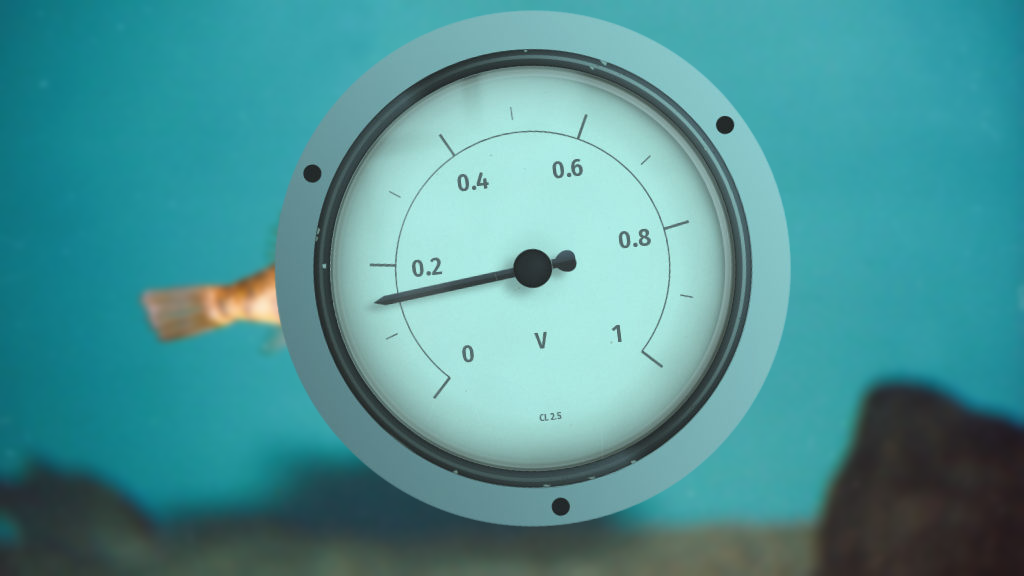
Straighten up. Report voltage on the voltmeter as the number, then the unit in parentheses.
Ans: 0.15 (V)
